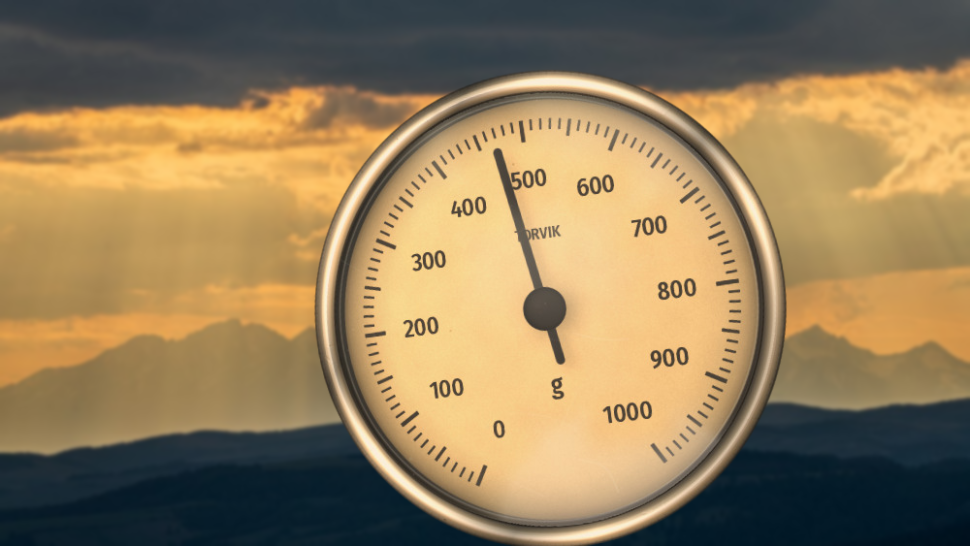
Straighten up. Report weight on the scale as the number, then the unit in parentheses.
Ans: 470 (g)
